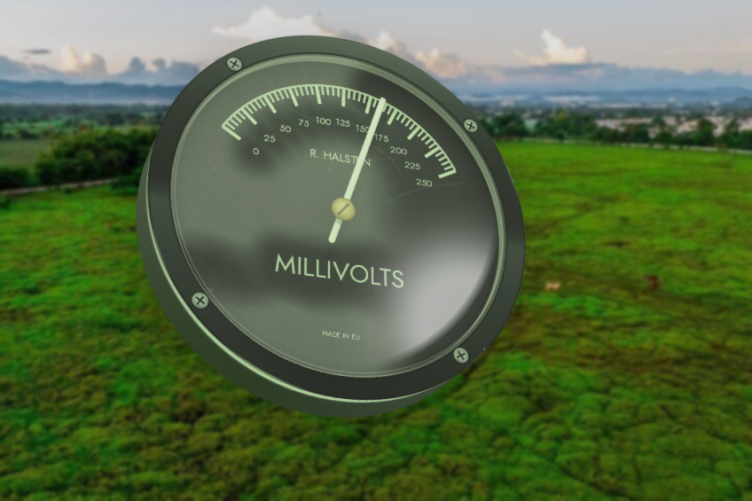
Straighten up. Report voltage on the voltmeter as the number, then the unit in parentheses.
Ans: 160 (mV)
